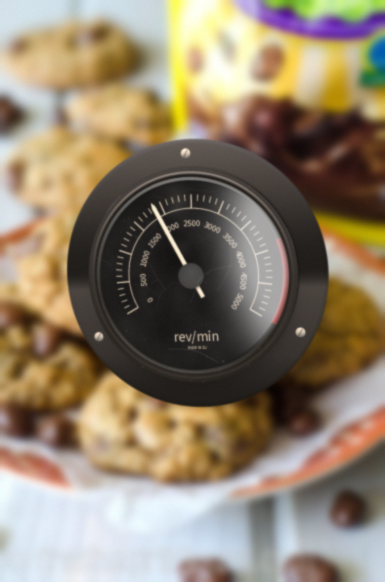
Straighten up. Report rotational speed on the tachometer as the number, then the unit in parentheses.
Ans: 1900 (rpm)
